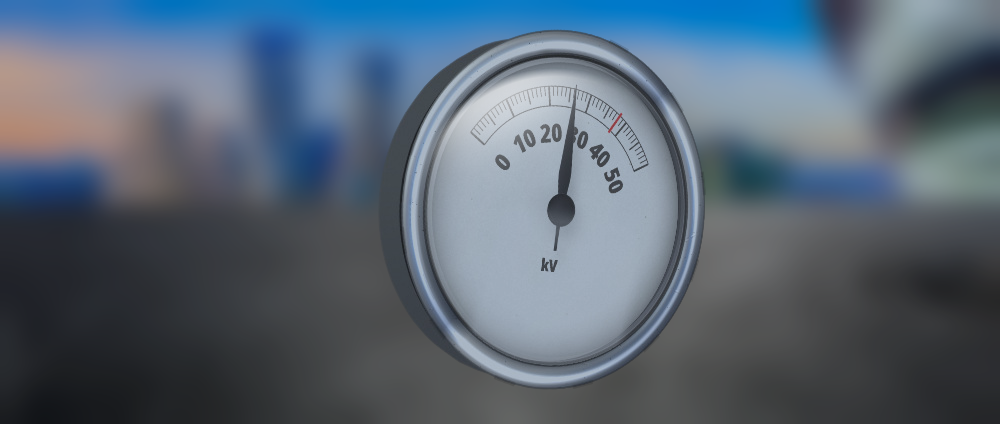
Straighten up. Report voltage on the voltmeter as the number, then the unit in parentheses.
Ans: 25 (kV)
